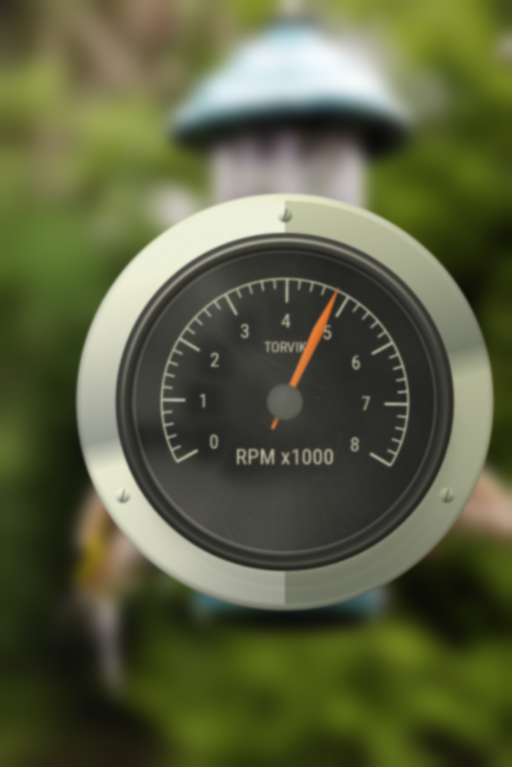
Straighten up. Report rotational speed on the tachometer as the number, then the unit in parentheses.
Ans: 4800 (rpm)
